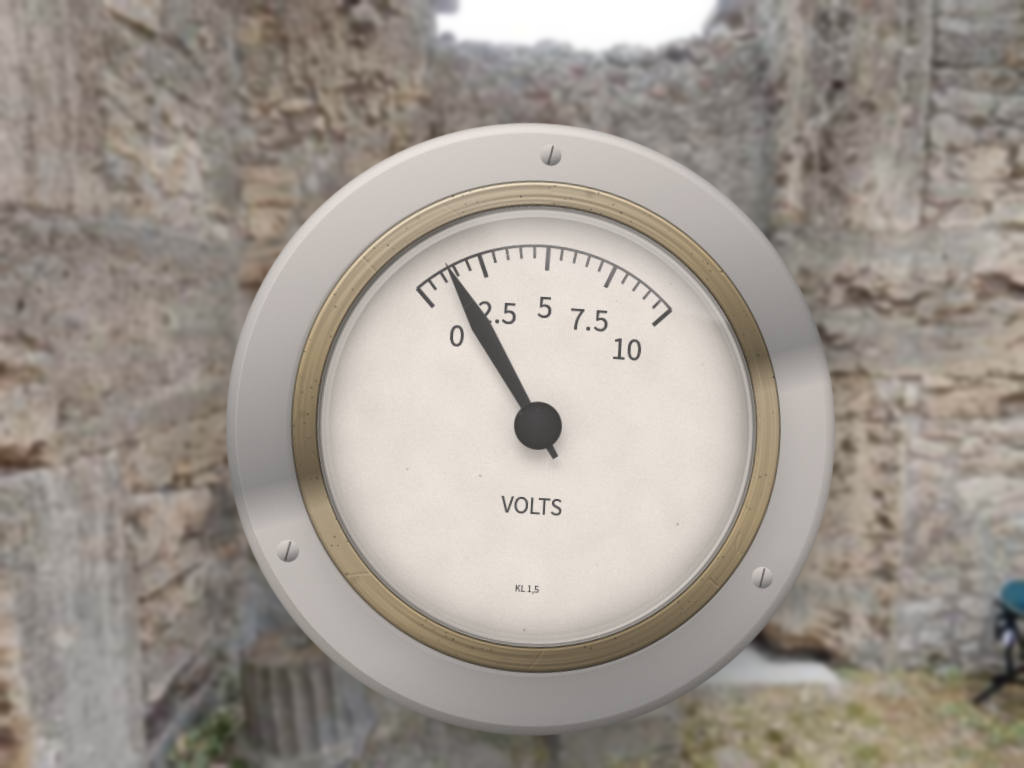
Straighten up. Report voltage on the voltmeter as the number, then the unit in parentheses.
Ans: 1.25 (V)
